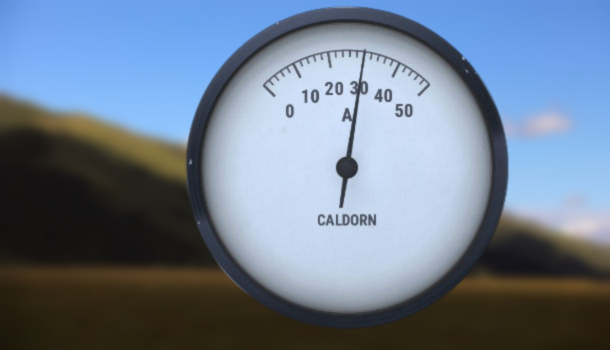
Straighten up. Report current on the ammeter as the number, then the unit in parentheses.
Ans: 30 (A)
